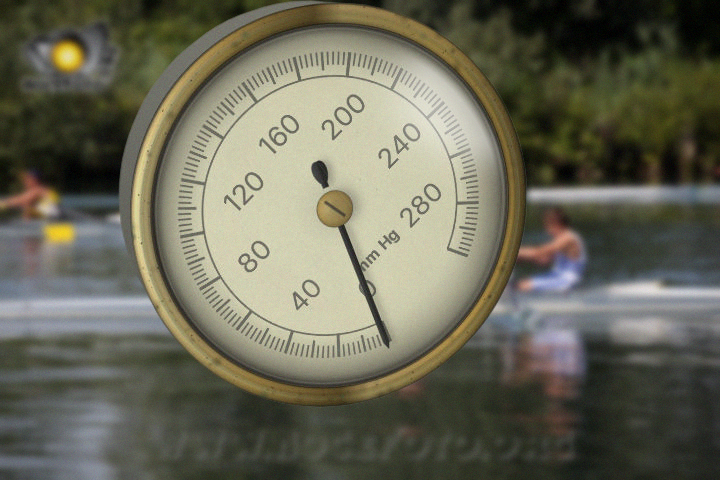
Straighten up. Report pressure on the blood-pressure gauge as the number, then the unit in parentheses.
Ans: 2 (mmHg)
